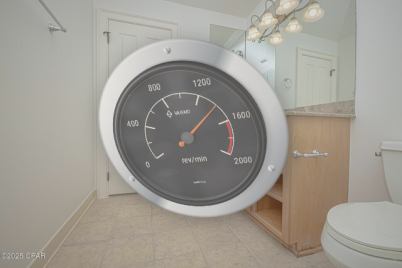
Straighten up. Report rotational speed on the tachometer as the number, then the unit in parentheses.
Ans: 1400 (rpm)
